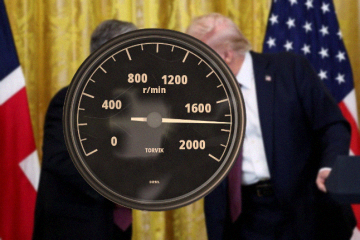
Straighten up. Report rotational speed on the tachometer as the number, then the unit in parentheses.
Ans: 1750 (rpm)
